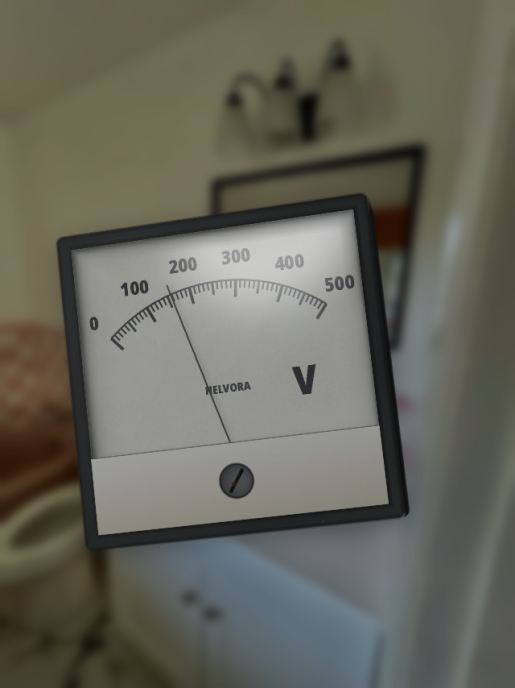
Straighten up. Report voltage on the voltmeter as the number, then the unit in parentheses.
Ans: 160 (V)
